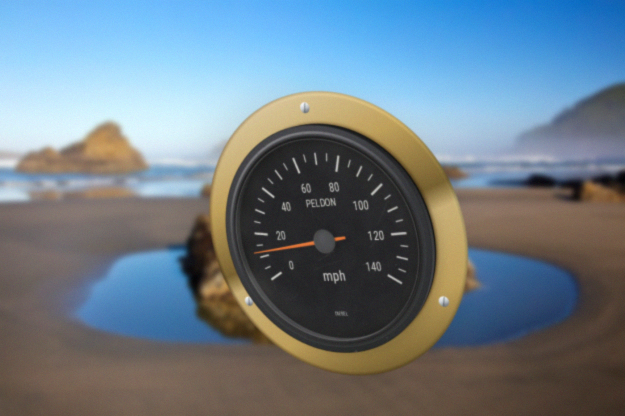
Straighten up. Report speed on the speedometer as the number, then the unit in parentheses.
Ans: 12.5 (mph)
